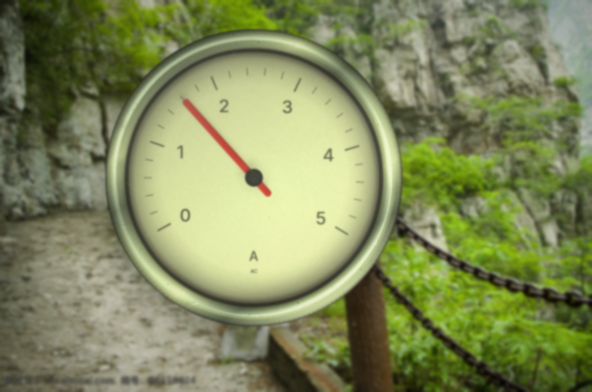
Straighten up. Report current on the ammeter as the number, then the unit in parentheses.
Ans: 1.6 (A)
